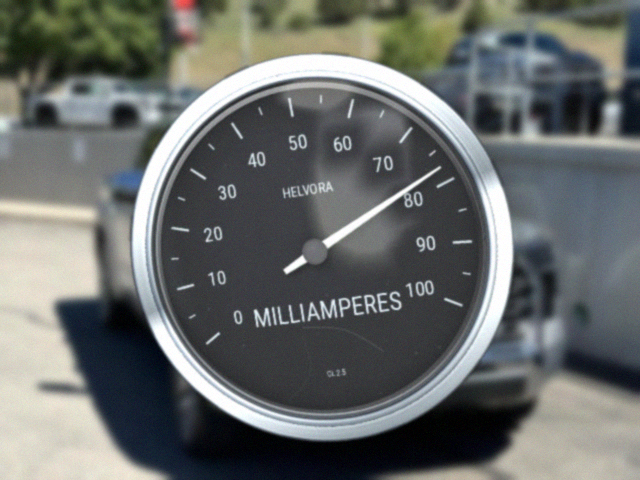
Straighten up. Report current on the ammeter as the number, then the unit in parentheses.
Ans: 77.5 (mA)
